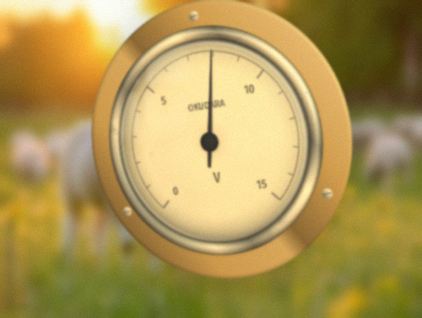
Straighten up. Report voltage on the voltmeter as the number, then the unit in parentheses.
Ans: 8 (V)
